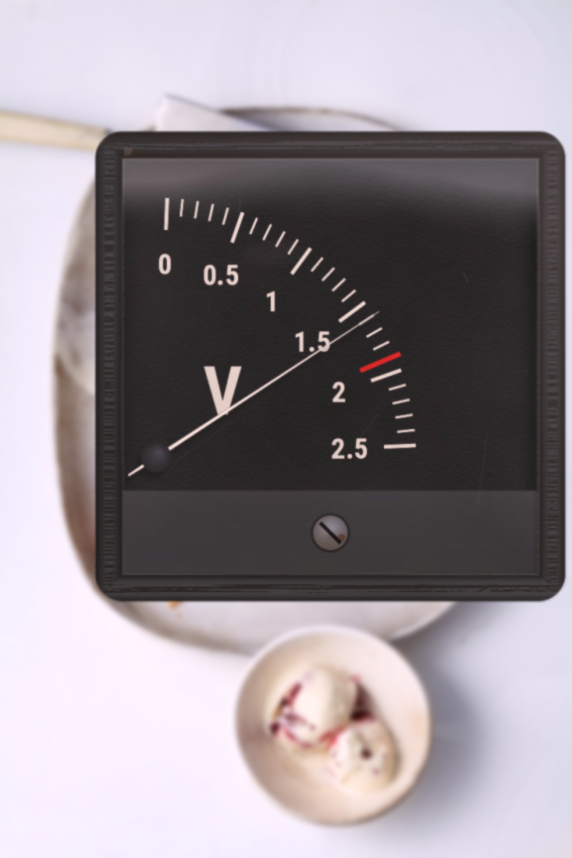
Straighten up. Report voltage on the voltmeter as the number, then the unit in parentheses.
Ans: 1.6 (V)
